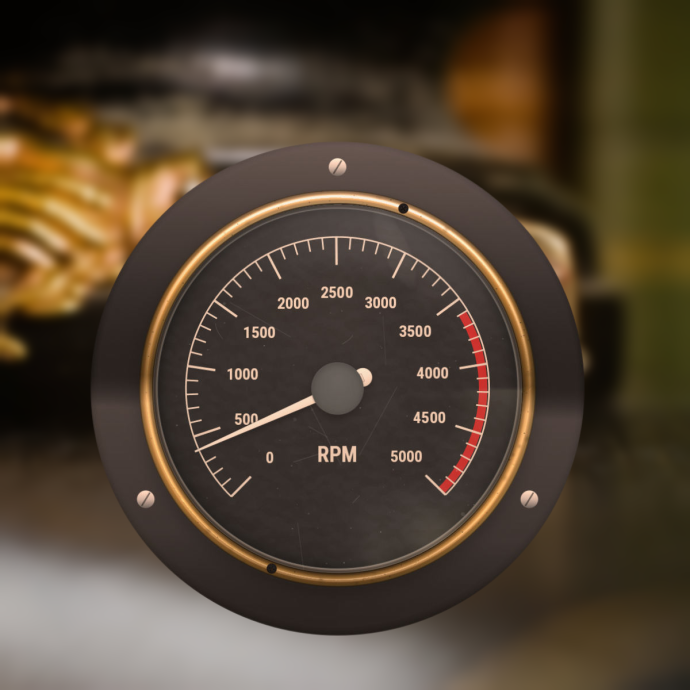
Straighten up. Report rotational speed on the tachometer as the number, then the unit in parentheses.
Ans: 400 (rpm)
